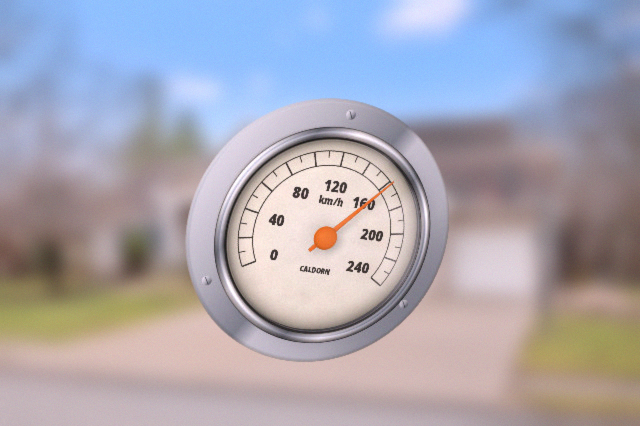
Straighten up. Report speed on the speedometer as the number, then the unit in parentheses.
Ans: 160 (km/h)
